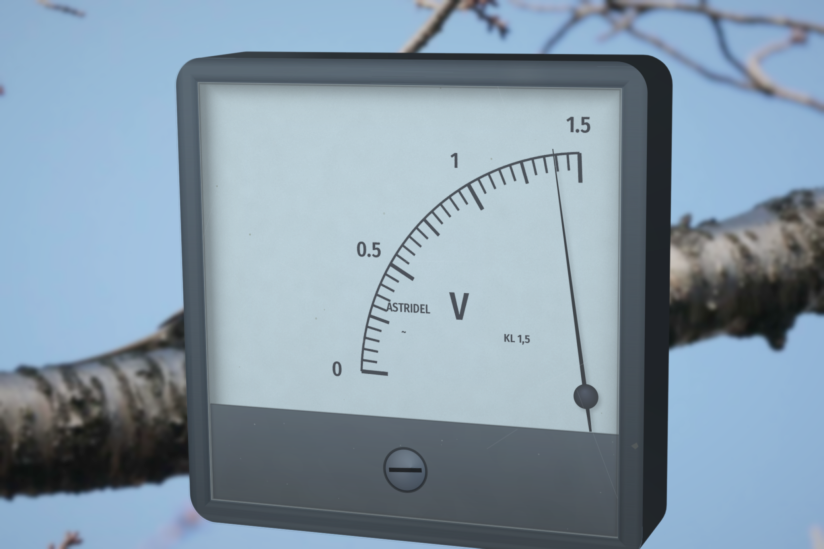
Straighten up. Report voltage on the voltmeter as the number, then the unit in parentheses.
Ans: 1.4 (V)
